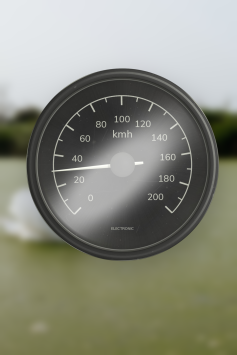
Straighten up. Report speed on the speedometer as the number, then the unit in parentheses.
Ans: 30 (km/h)
